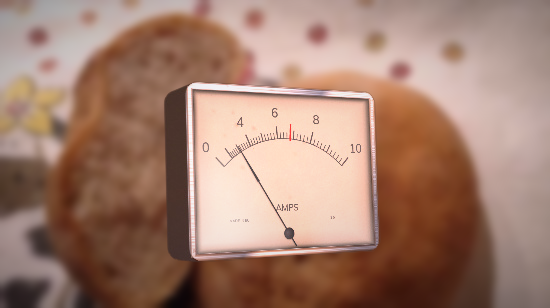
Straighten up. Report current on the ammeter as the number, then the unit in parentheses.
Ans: 3 (A)
